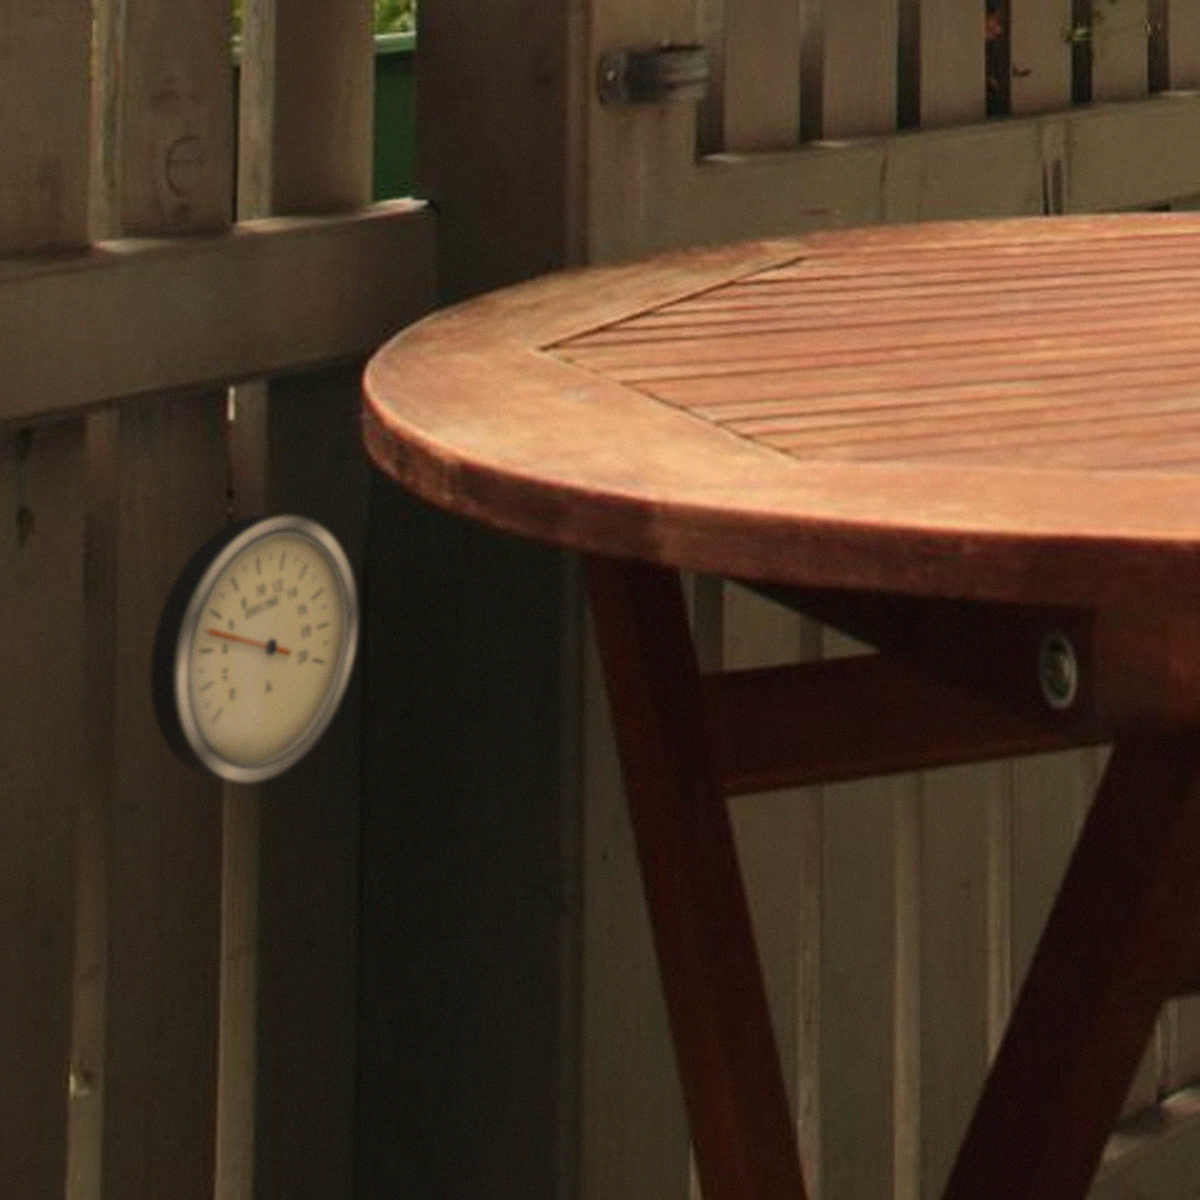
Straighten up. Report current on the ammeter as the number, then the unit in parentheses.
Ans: 5 (A)
